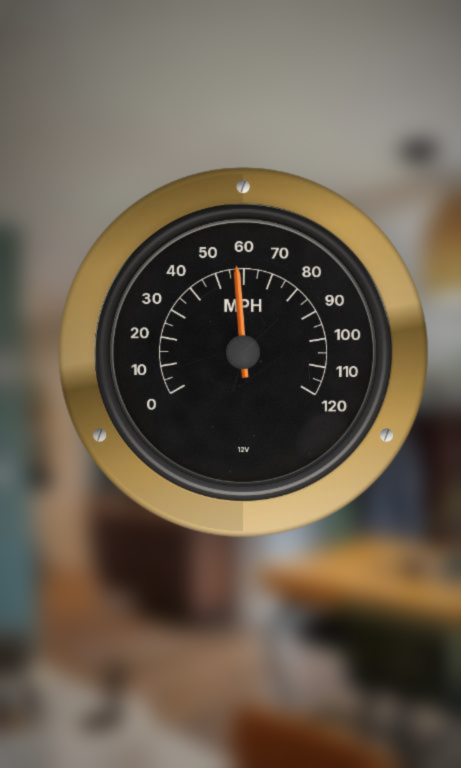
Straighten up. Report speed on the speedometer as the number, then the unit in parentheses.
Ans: 57.5 (mph)
